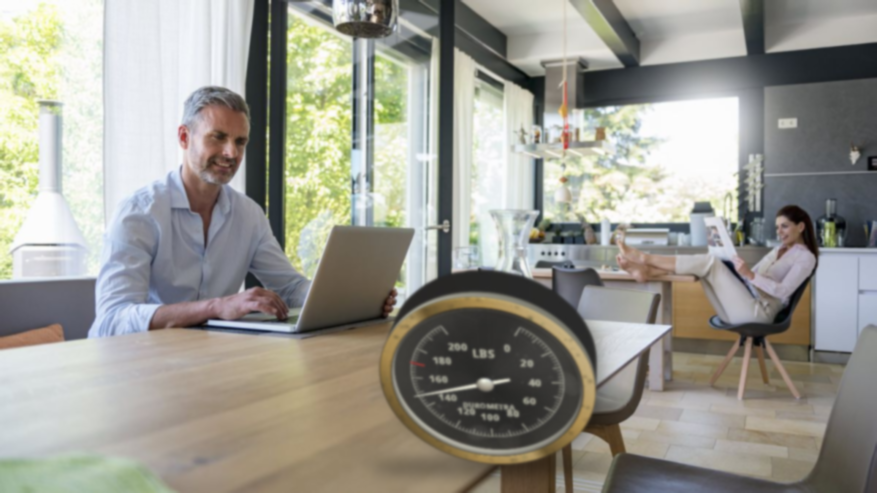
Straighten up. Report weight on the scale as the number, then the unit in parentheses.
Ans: 150 (lb)
